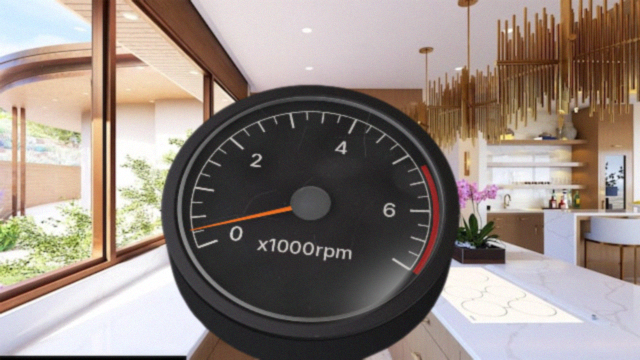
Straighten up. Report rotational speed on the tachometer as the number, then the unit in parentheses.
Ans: 250 (rpm)
